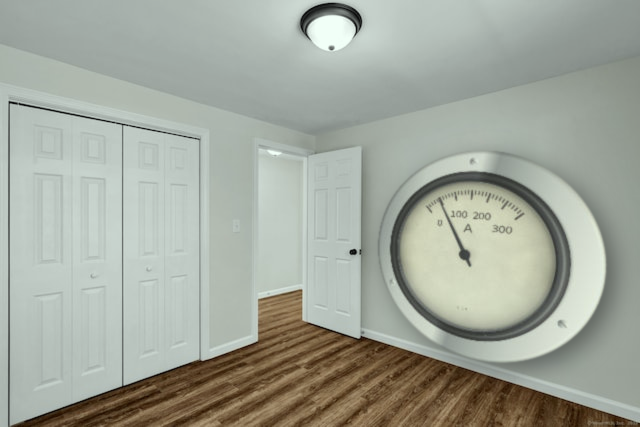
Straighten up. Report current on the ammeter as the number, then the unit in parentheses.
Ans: 50 (A)
